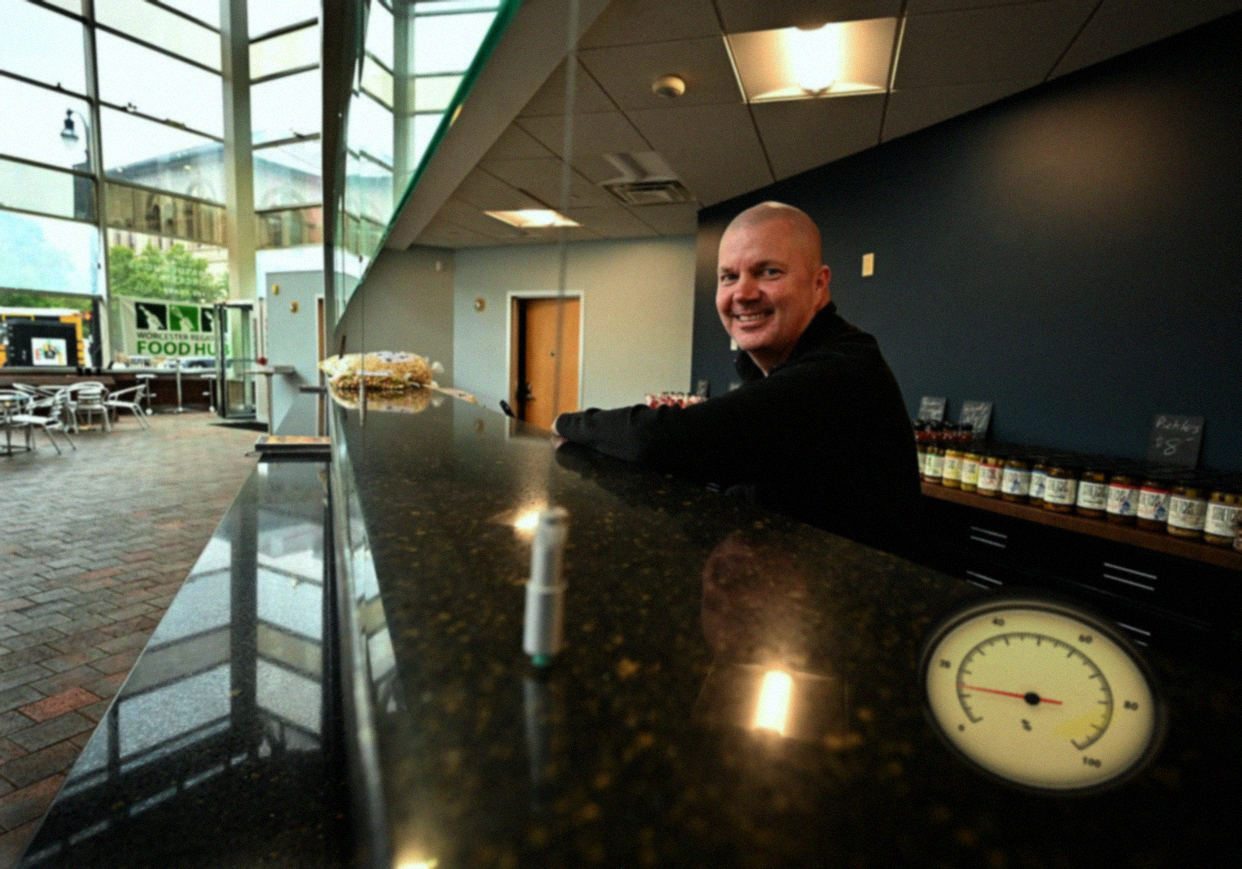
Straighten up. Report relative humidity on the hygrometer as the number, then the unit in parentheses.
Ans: 15 (%)
